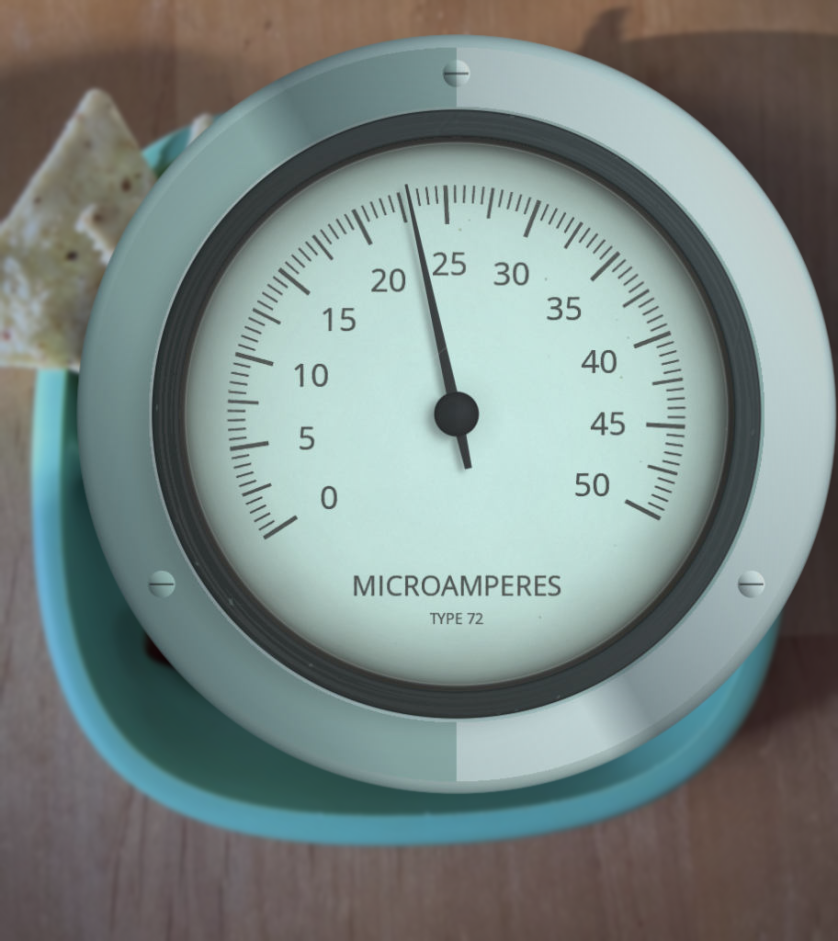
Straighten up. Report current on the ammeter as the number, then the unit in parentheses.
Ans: 23 (µA)
